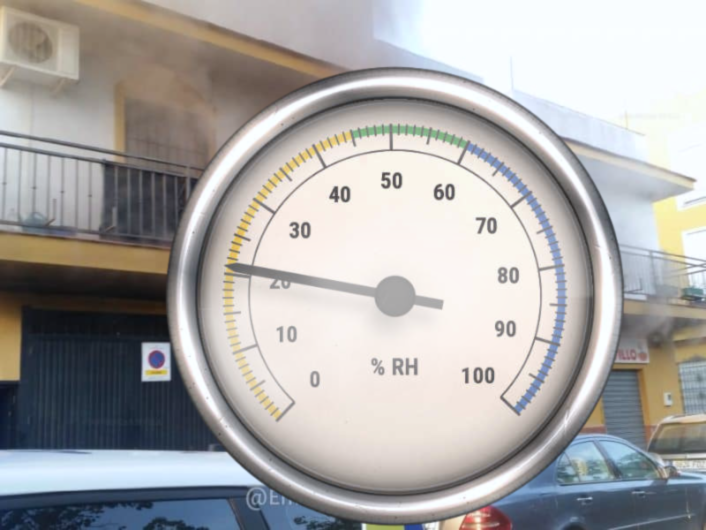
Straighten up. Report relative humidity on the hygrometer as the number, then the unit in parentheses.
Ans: 21 (%)
